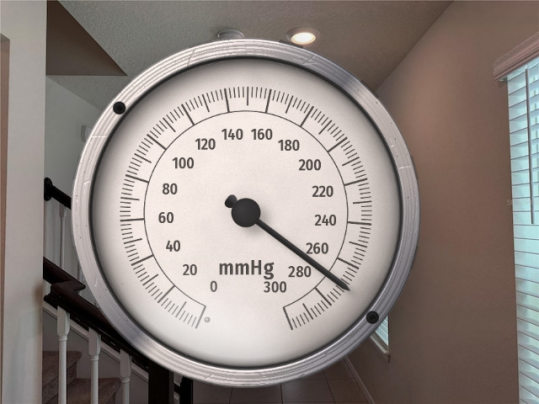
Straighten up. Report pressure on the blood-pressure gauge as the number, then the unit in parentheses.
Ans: 270 (mmHg)
